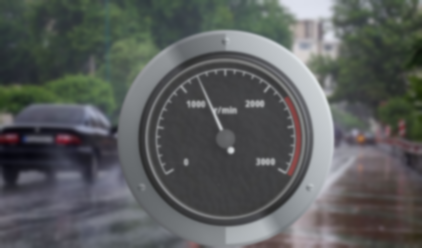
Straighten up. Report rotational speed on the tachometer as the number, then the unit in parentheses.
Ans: 1200 (rpm)
